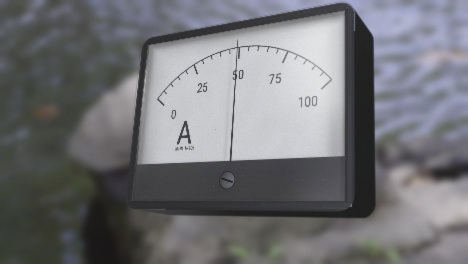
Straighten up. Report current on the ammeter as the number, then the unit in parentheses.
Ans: 50 (A)
